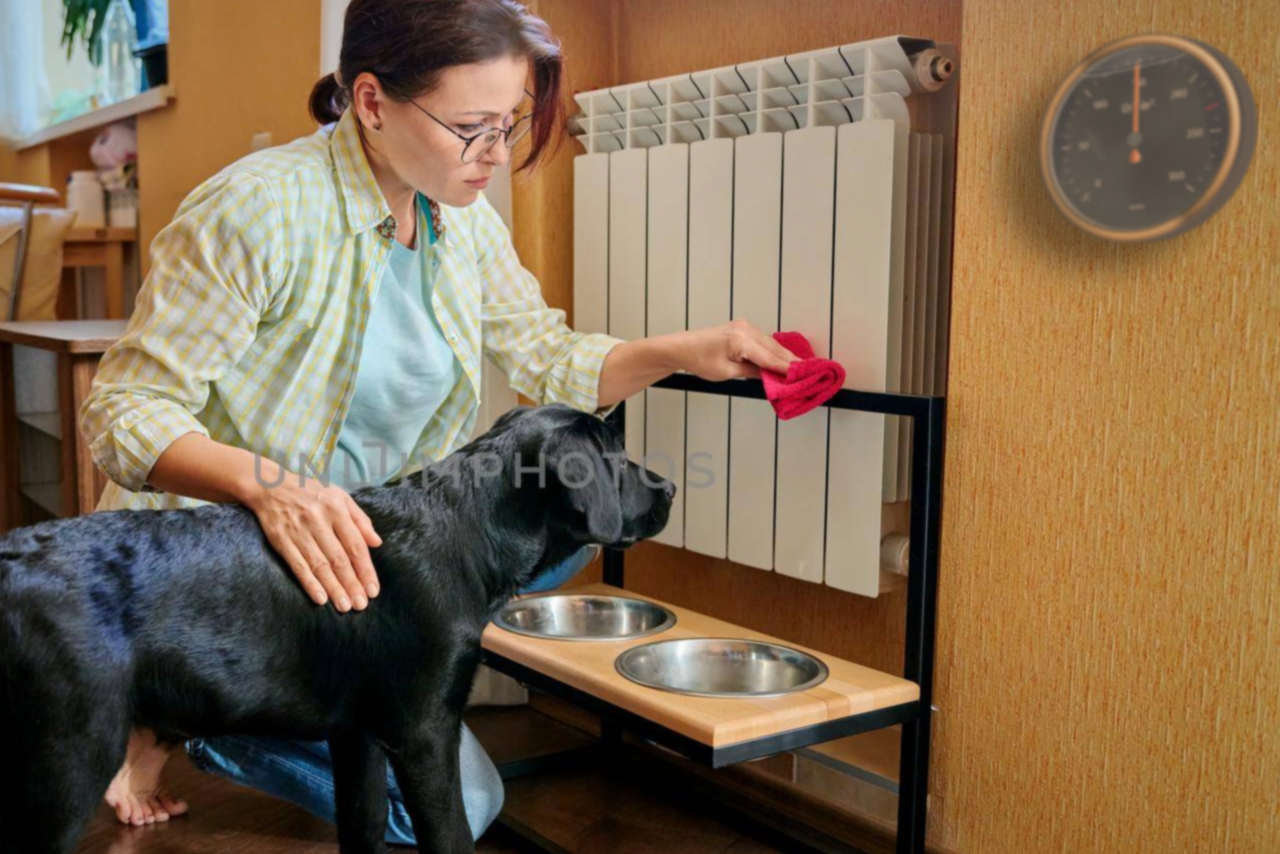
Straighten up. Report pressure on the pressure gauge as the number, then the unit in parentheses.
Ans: 150 (psi)
